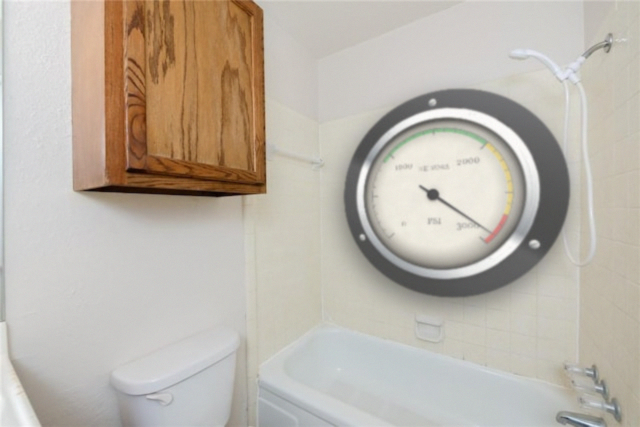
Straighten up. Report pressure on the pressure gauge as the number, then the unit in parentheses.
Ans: 2900 (psi)
